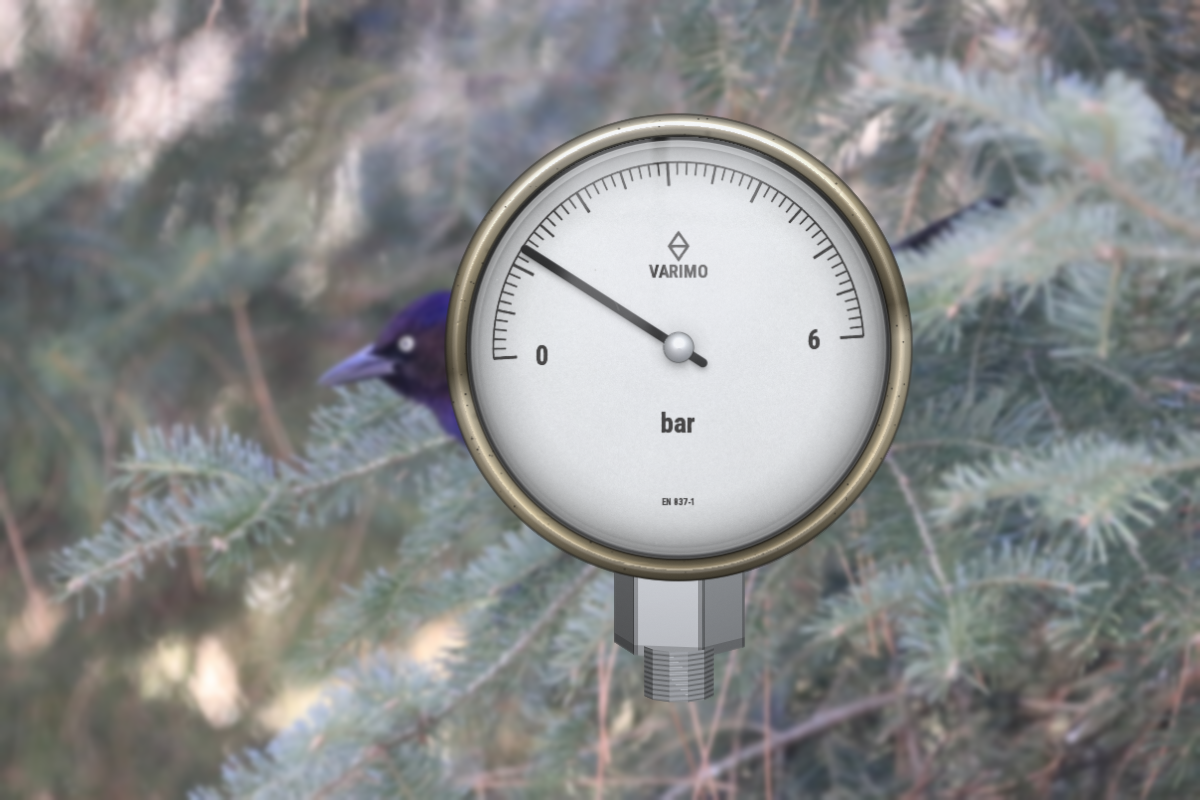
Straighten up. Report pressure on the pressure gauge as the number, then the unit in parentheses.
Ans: 1.2 (bar)
